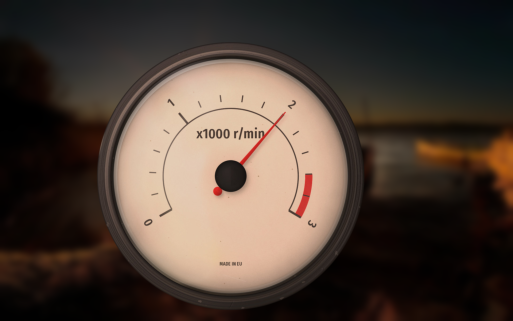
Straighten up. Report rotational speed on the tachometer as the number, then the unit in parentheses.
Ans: 2000 (rpm)
